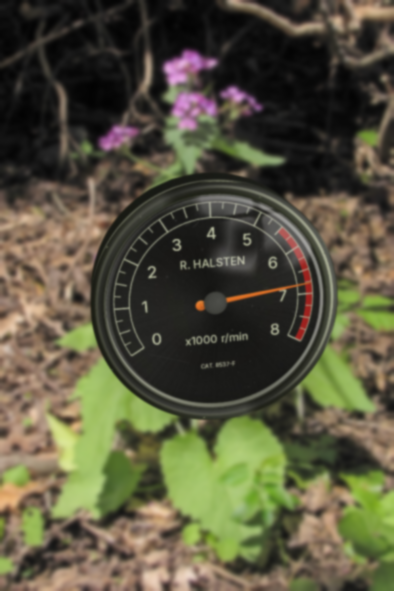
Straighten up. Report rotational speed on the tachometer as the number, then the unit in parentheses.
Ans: 6750 (rpm)
